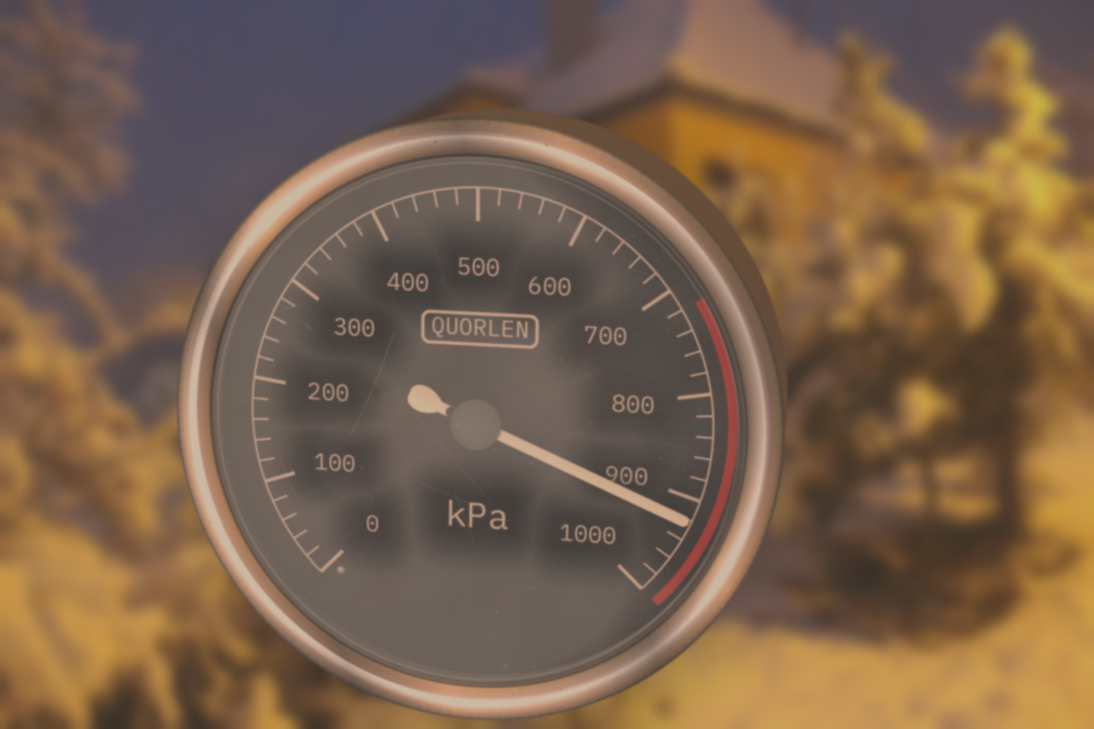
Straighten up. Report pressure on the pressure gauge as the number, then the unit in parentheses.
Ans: 920 (kPa)
